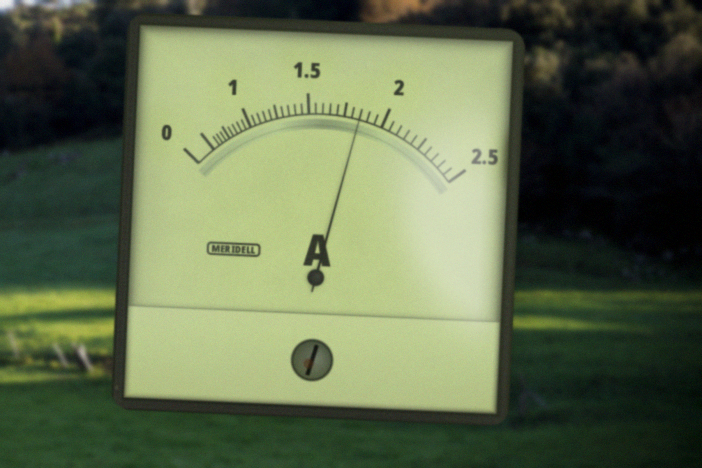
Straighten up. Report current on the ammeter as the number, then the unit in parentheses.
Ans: 1.85 (A)
